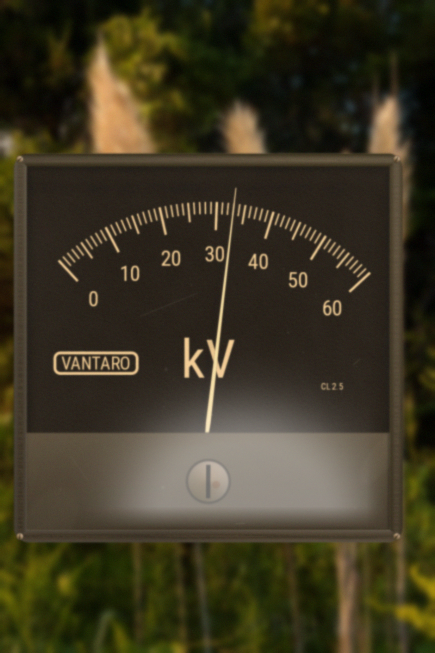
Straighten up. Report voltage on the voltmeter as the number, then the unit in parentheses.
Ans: 33 (kV)
